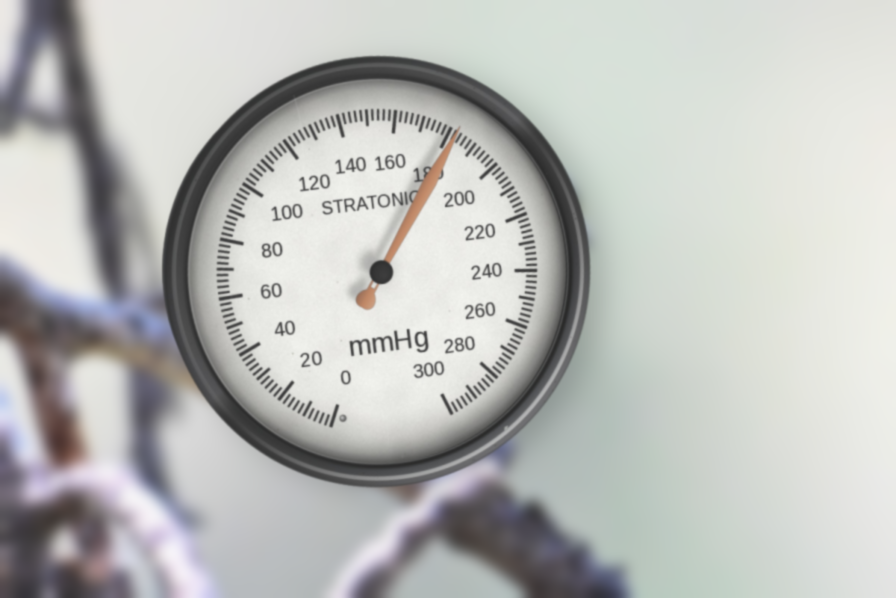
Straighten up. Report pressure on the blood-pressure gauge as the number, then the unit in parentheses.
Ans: 182 (mmHg)
